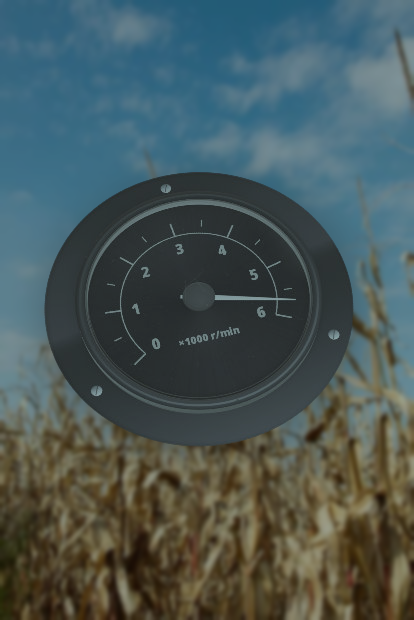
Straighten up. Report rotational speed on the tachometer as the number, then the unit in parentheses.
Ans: 5750 (rpm)
